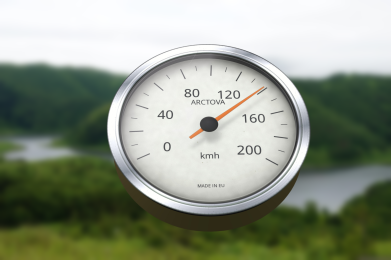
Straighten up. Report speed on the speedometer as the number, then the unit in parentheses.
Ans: 140 (km/h)
